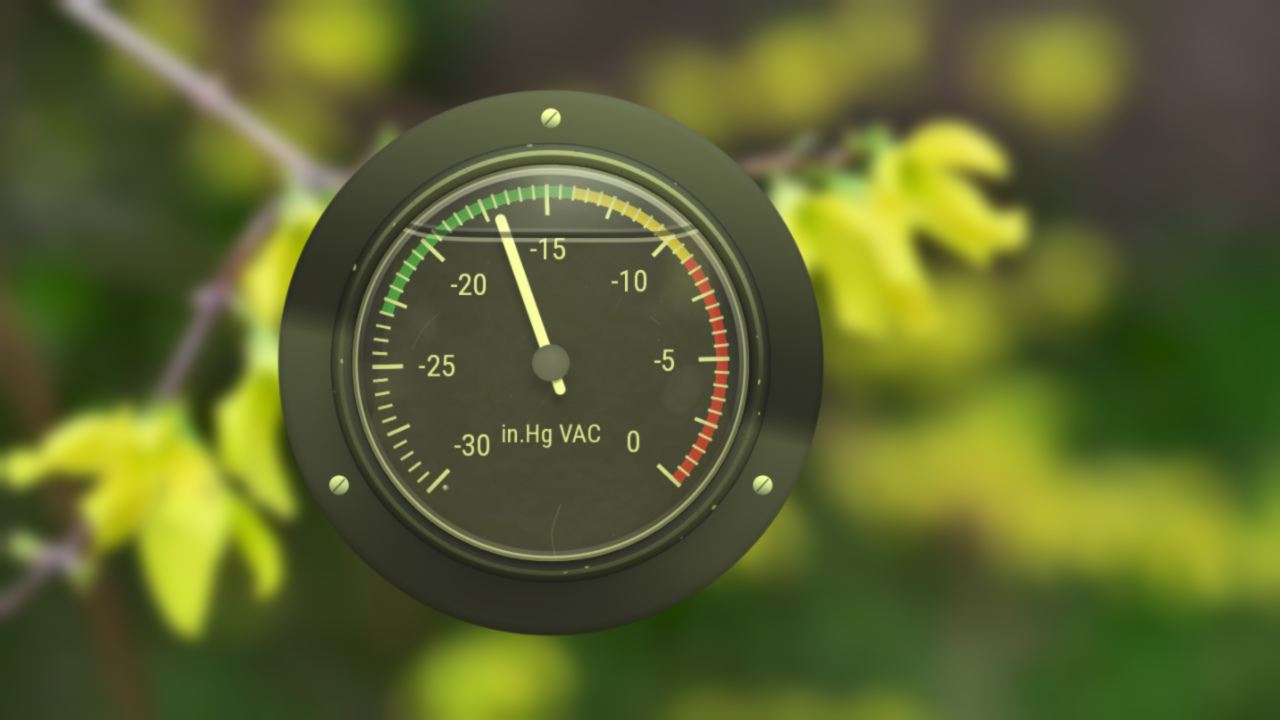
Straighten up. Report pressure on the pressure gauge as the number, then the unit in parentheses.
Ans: -17 (inHg)
